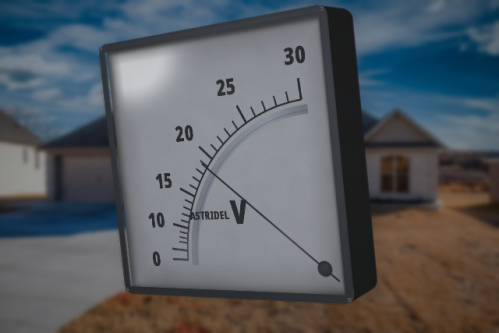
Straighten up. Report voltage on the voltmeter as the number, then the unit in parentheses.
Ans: 19 (V)
